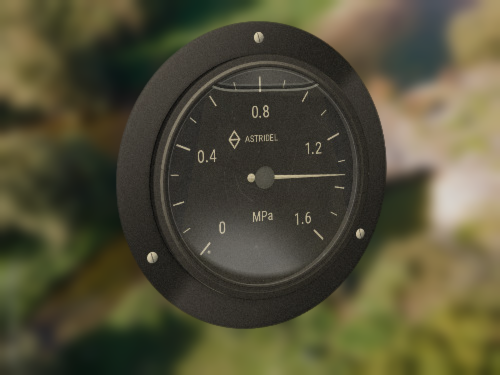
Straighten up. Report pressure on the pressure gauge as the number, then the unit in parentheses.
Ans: 1.35 (MPa)
